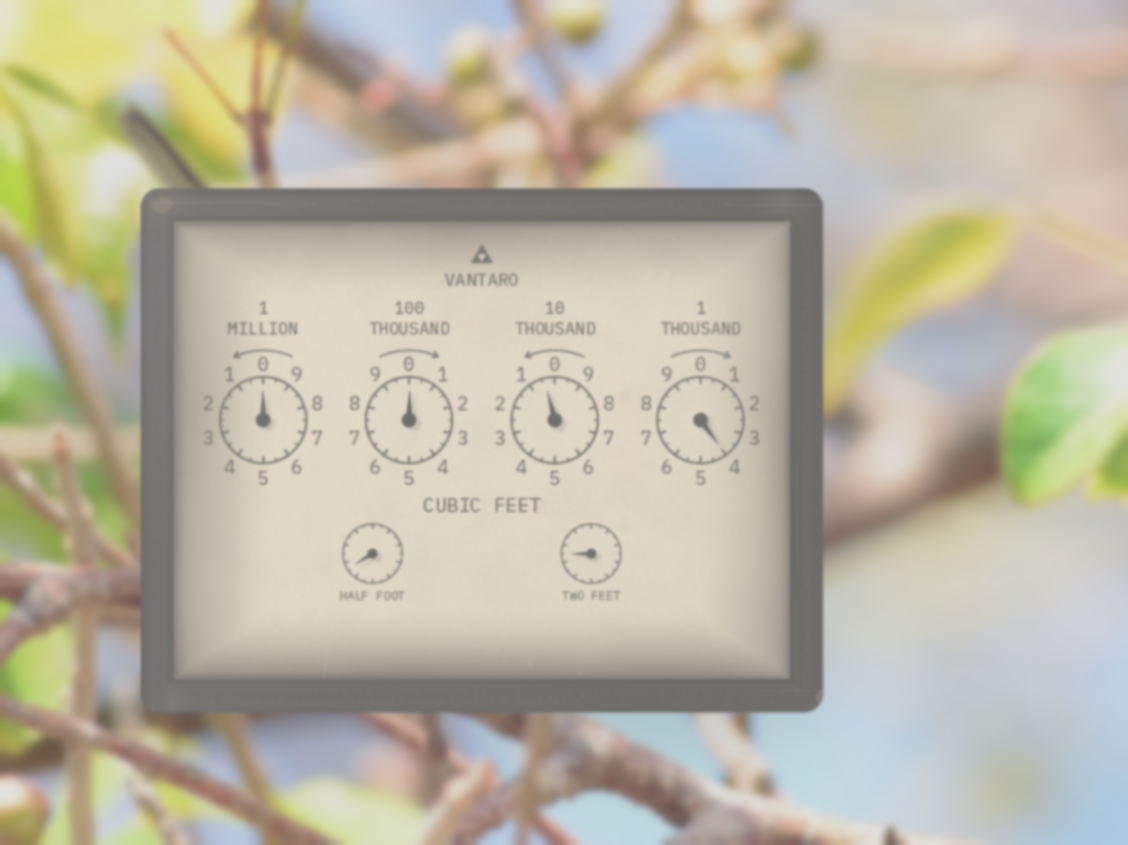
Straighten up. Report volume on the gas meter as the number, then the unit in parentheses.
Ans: 400 (ft³)
